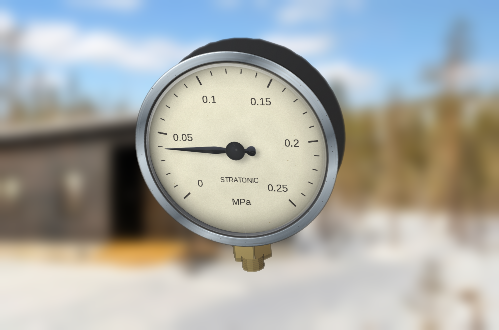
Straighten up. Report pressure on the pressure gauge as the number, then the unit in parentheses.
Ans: 0.04 (MPa)
